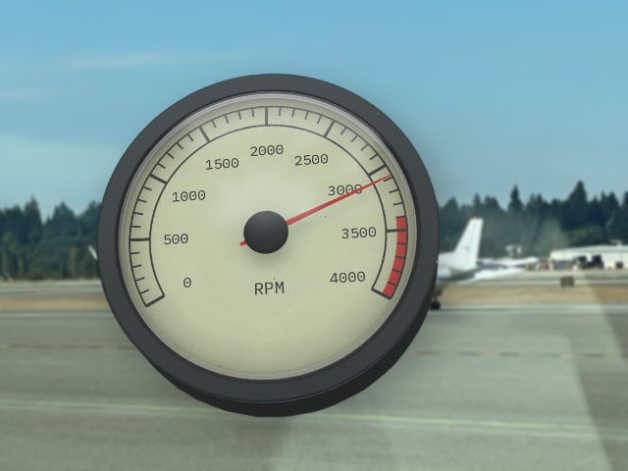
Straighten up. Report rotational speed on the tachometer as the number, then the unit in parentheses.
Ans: 3100 (rpm)
